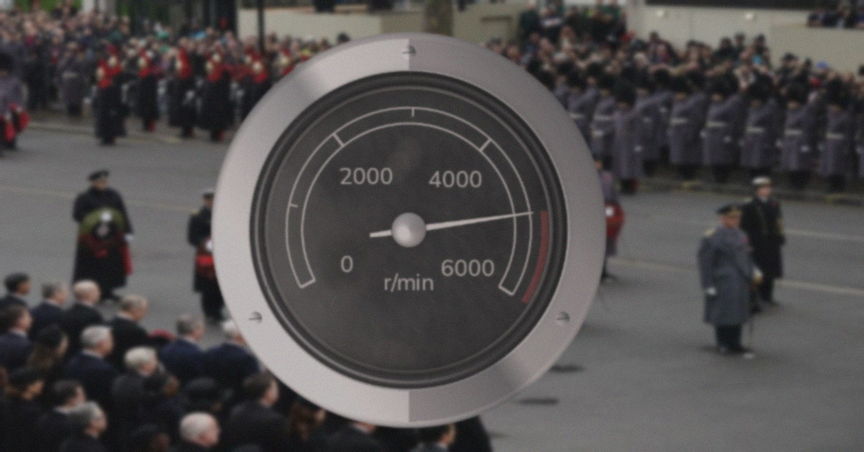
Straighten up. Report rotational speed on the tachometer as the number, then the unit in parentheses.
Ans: 5000 (rpm)
